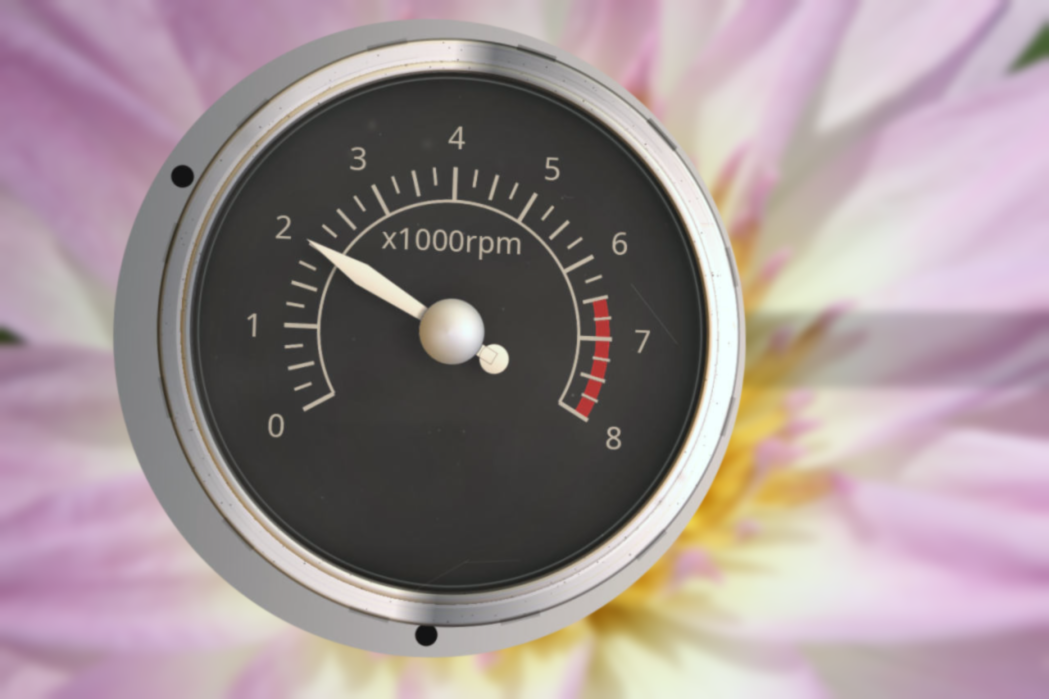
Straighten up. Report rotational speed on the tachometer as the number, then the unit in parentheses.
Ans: 2000 (rpm)
